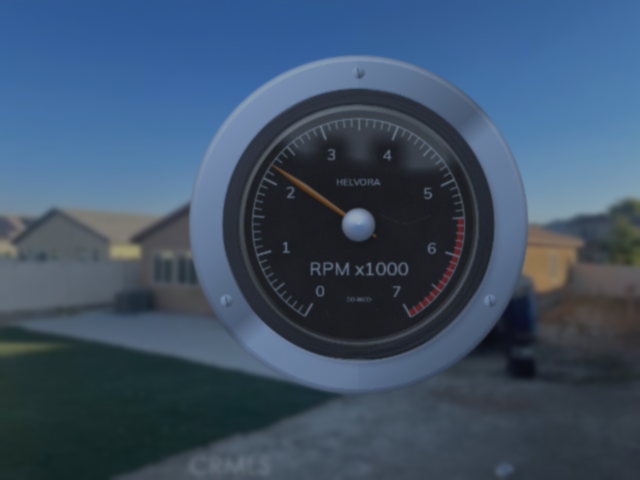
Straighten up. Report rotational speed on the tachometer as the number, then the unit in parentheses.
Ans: 2200 (rpm)
